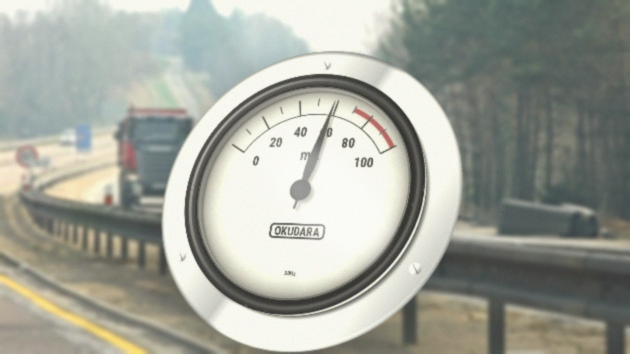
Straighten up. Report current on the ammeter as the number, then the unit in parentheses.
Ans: 60 (mA)
